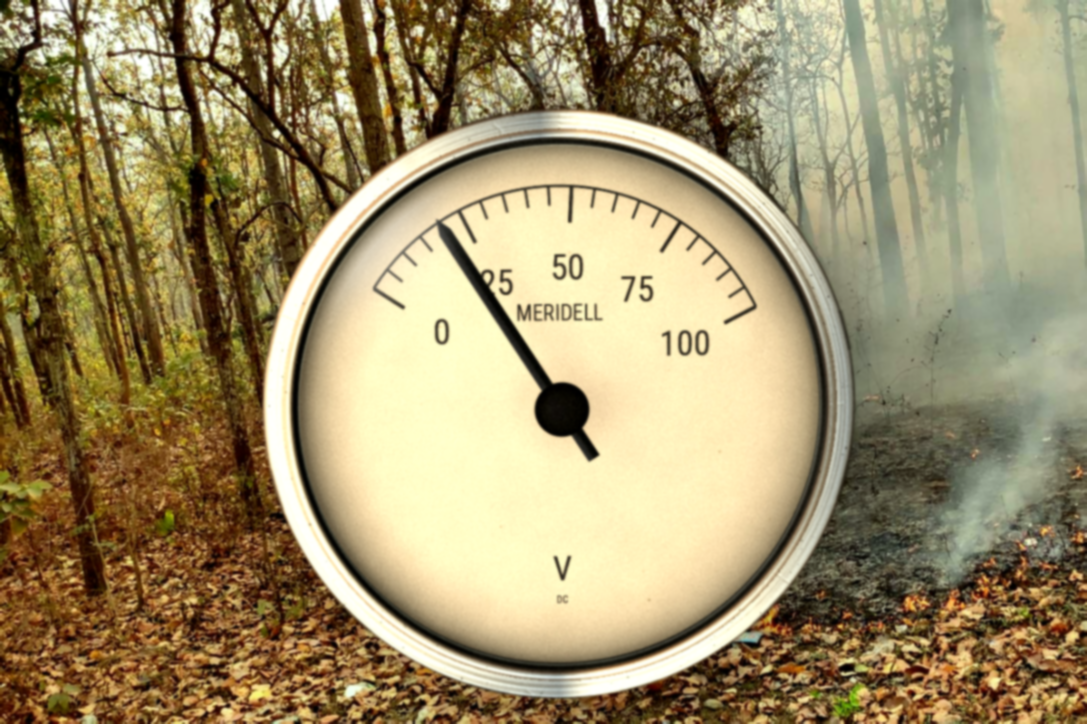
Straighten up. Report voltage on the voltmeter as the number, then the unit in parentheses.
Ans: 20 (V)
